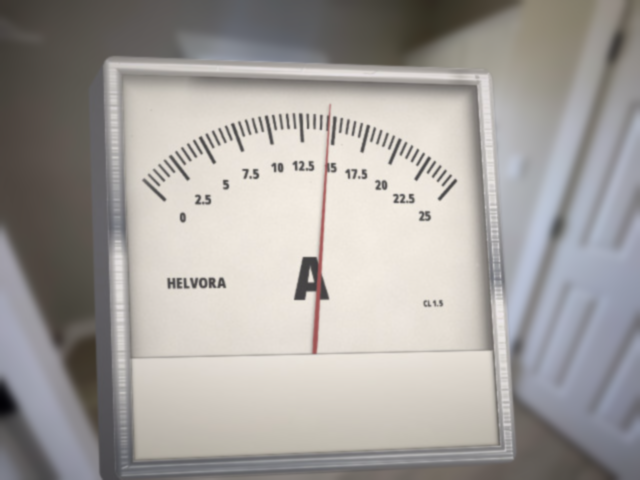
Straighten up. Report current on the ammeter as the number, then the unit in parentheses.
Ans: 14.5 (A)
